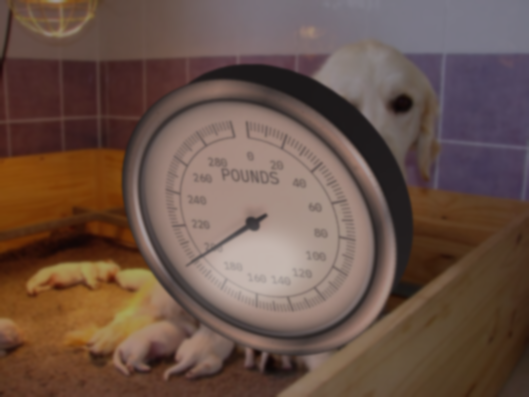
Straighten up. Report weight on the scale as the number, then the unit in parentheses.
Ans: 200 (lb)
